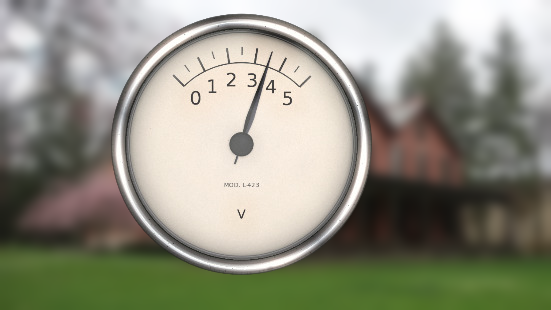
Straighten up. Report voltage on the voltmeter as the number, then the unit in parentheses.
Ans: 3.5 (V)
